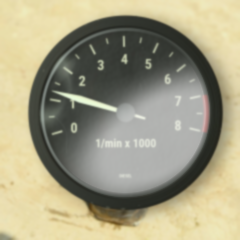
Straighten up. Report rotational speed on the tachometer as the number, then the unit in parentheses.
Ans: 1250 (rpm)
